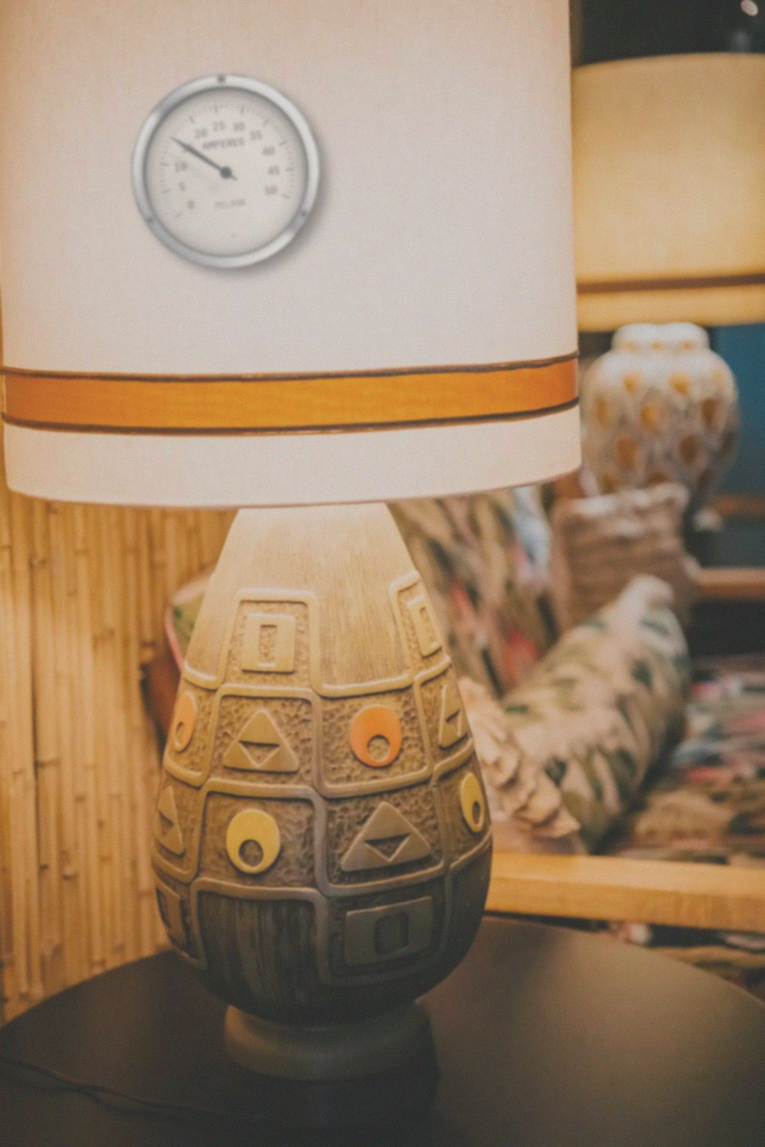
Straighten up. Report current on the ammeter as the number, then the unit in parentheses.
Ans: 15 (A)
